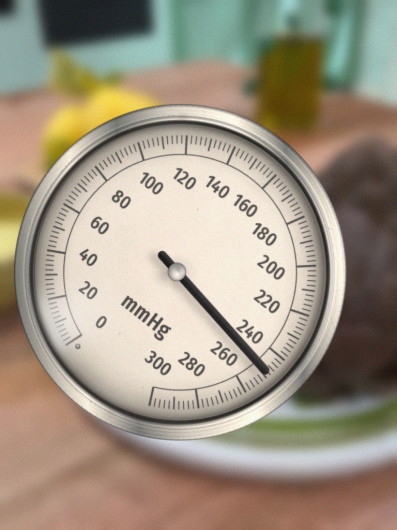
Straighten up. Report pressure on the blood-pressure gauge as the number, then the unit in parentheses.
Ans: 248 (mmHg)
